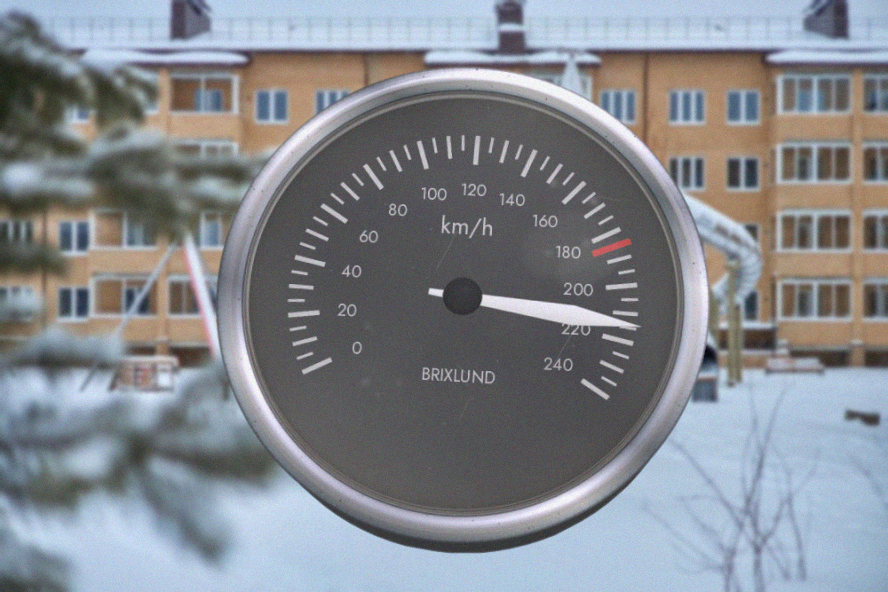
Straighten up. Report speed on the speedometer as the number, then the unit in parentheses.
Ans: 215 (km/h)
